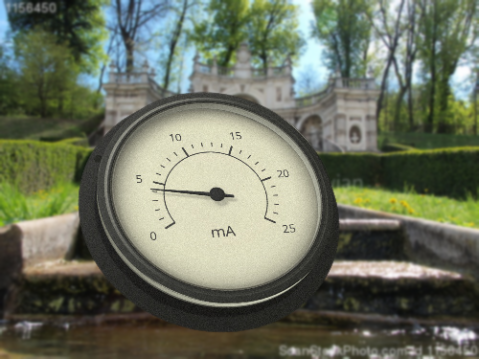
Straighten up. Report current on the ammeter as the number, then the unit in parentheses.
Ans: 4 (mA)
